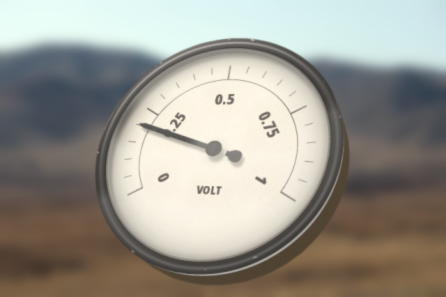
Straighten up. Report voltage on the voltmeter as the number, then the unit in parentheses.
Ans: 0.2 (V)
